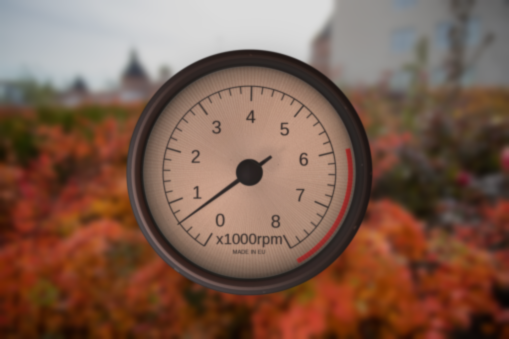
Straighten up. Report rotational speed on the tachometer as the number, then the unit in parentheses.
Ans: 600 (rpm)
